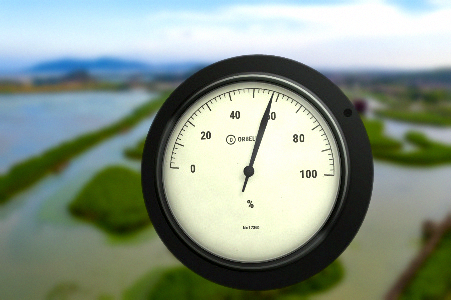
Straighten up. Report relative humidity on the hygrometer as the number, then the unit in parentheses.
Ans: 58 (%)
